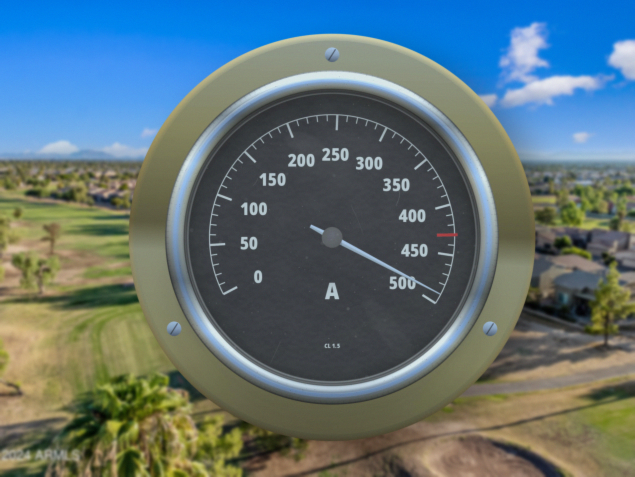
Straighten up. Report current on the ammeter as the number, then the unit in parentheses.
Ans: 490 (A)
